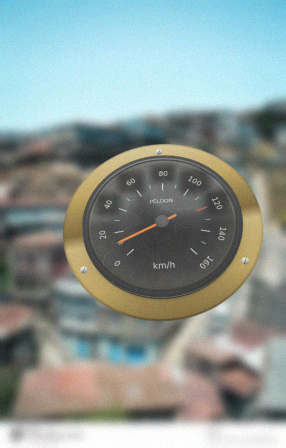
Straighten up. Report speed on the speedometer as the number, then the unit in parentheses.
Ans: 10 (km/h)
